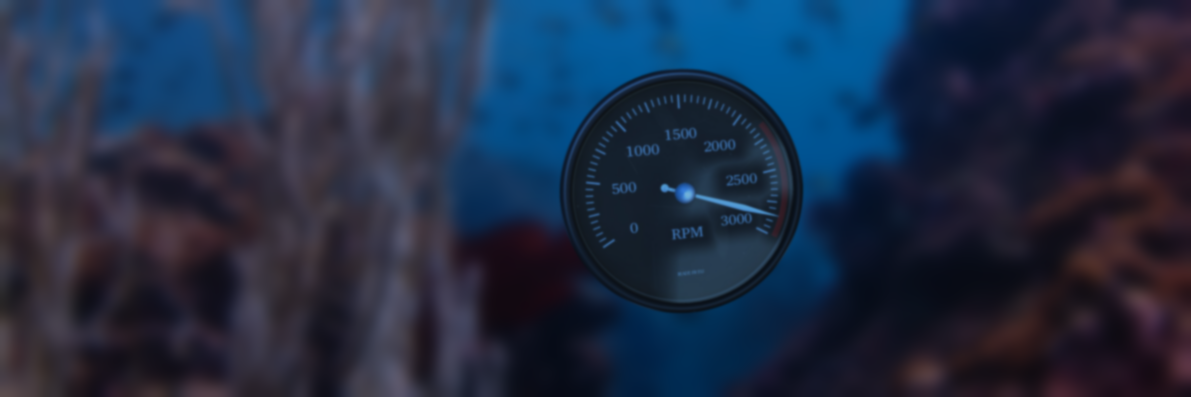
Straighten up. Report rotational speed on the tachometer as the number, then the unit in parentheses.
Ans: 2850 (rpm)
